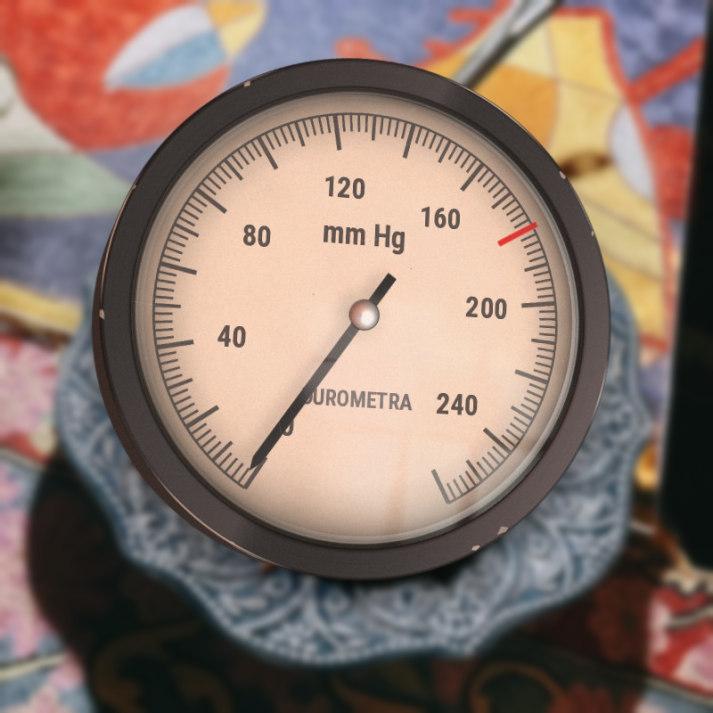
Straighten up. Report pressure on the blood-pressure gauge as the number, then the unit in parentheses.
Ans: 2 (mmHg)
